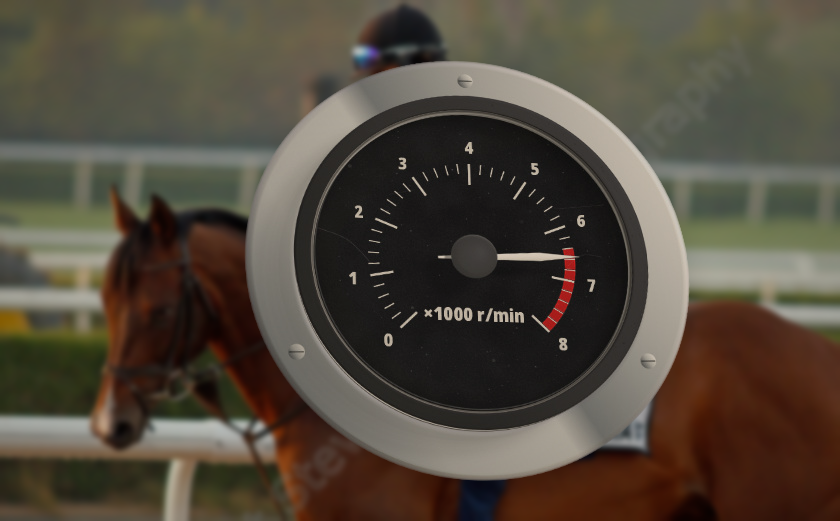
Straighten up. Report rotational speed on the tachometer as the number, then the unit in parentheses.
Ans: 6600 (rpm)
